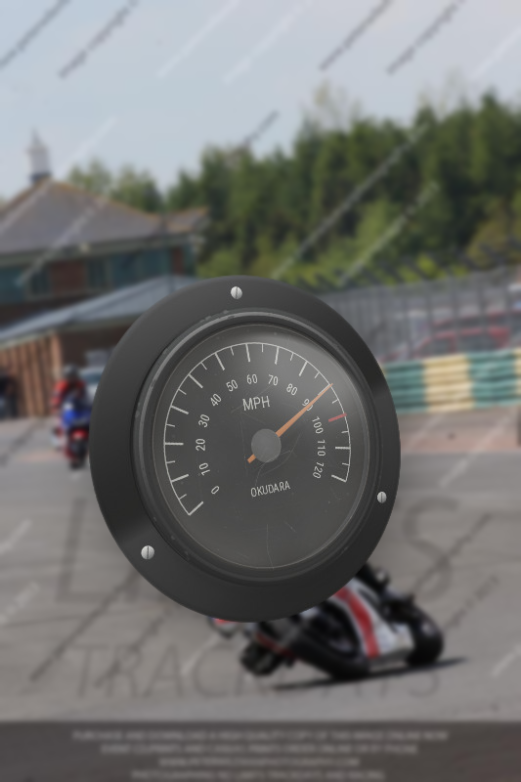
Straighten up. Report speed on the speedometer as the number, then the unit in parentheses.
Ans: 90 (mph)
